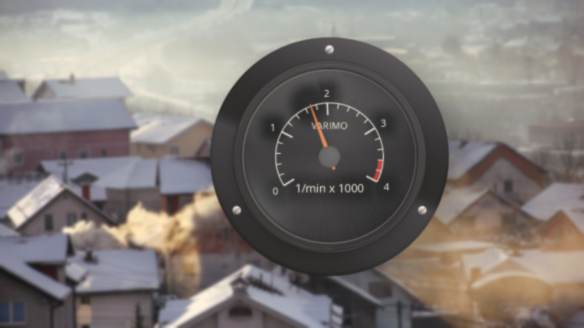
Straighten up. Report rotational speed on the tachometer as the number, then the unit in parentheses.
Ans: 1700 (rpm)
